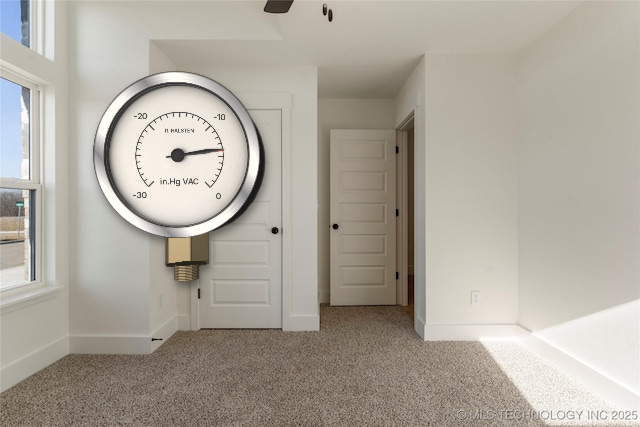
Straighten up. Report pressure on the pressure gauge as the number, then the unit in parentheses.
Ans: -6 (inHg)
